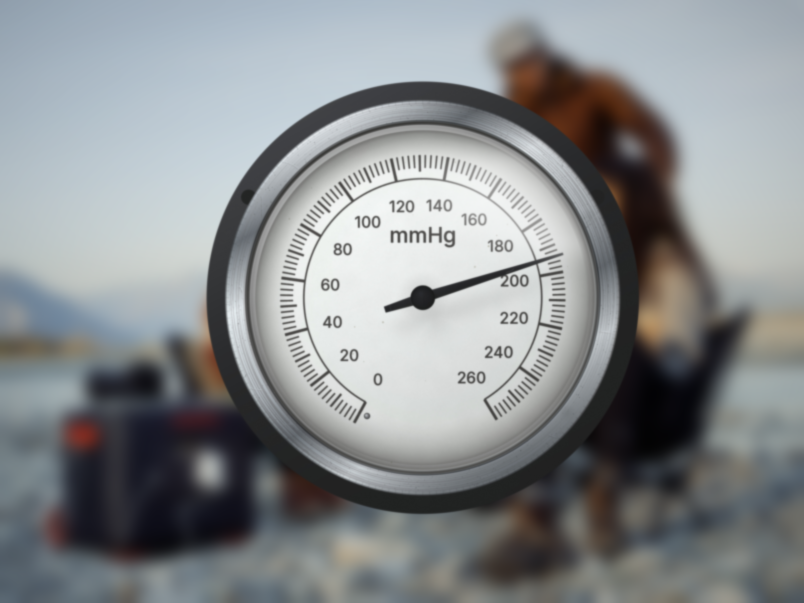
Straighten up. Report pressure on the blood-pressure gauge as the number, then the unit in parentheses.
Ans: 194 (mmHg)
